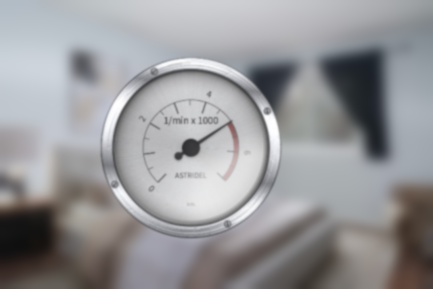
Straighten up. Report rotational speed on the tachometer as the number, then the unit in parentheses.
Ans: 5000 (rpm)
